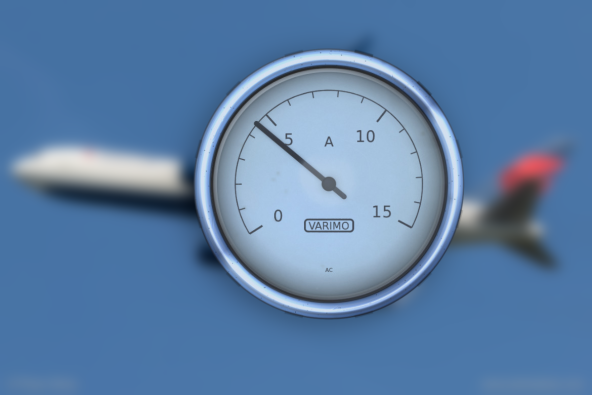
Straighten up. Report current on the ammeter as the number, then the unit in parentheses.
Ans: 4.5 (A)
